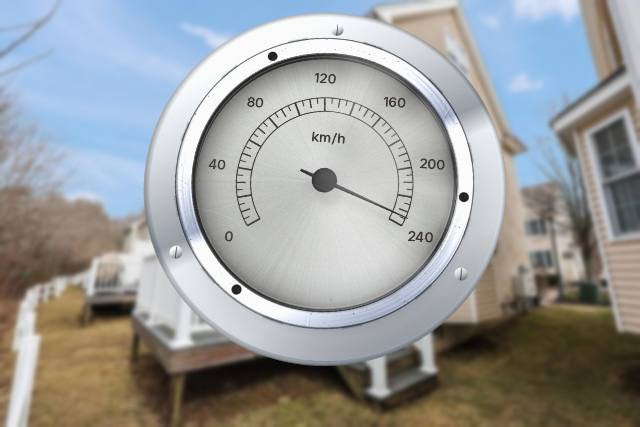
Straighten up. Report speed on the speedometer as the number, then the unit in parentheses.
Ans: 235 (km/h)
